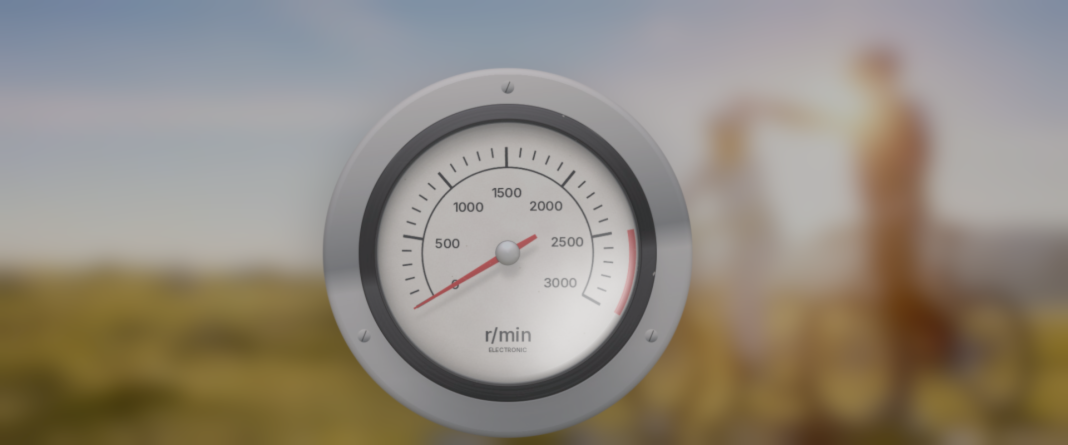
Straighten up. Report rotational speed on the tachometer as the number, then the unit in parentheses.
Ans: 0 (rpm)
